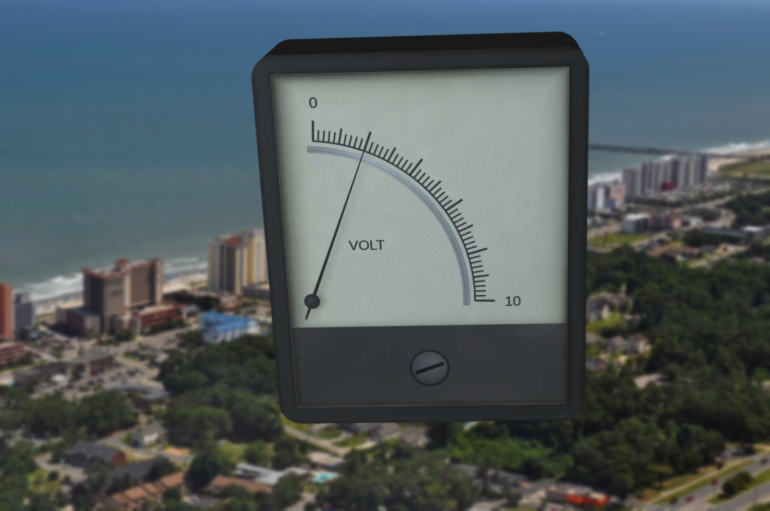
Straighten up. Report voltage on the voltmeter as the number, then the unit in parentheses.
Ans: 2 (V)
